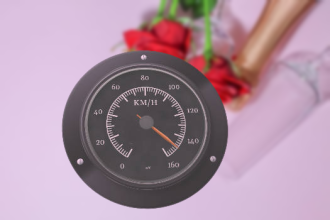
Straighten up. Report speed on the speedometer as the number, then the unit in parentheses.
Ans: 150 (km/h)
